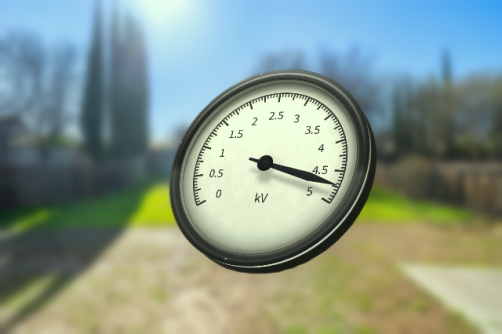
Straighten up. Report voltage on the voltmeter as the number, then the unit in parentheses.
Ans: 4.75 (kV)
